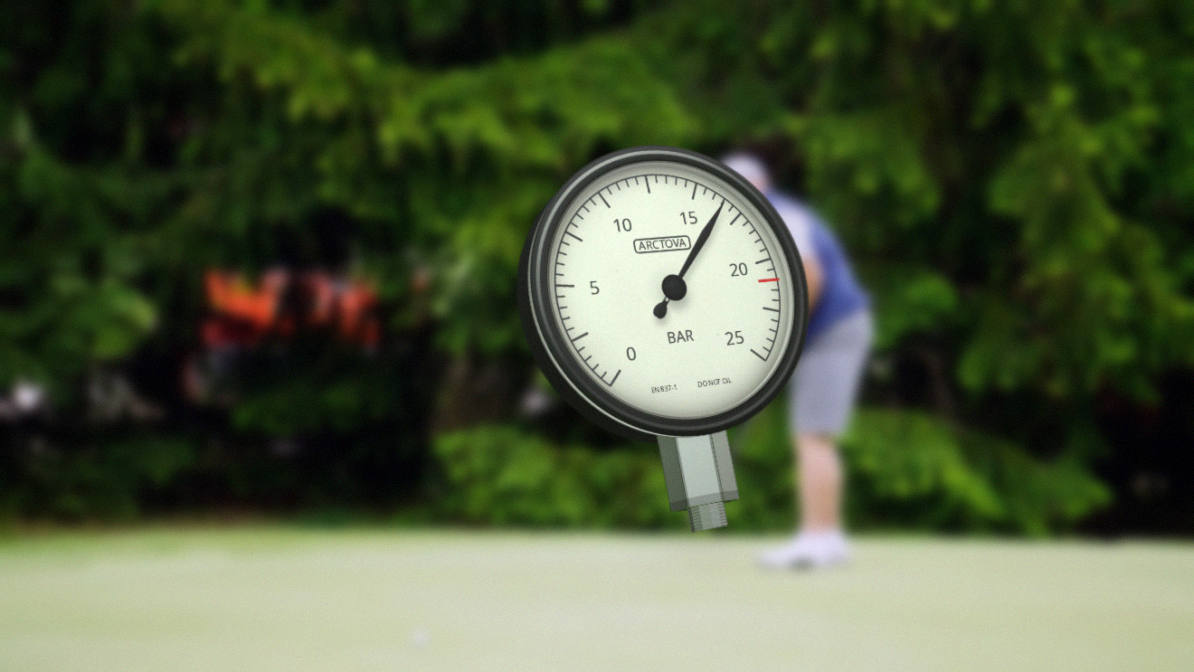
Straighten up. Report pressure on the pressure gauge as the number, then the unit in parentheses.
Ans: 16.5 (bar)
